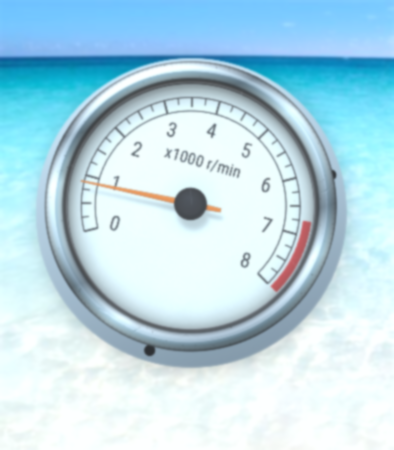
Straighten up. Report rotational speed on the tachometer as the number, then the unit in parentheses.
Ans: 875 (rpm)
